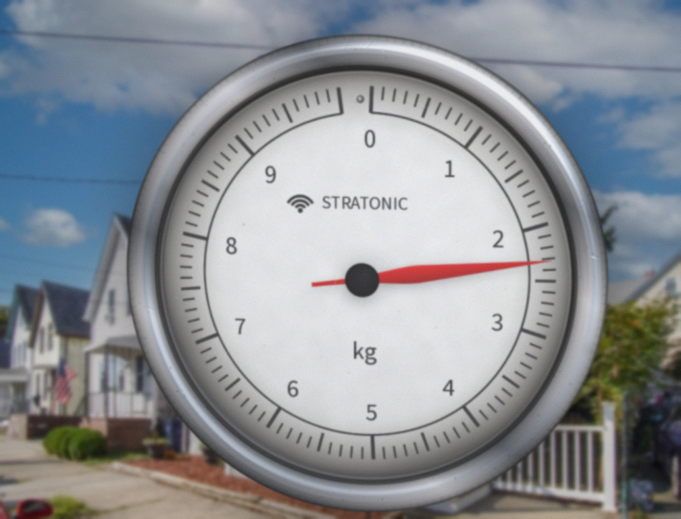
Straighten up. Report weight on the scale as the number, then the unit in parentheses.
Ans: 2.3 (kg)
